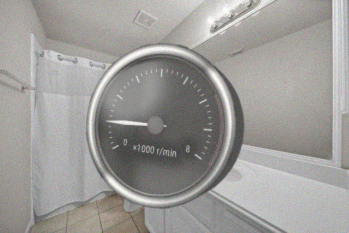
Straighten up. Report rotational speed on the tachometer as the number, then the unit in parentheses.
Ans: 1000 (rpm)
